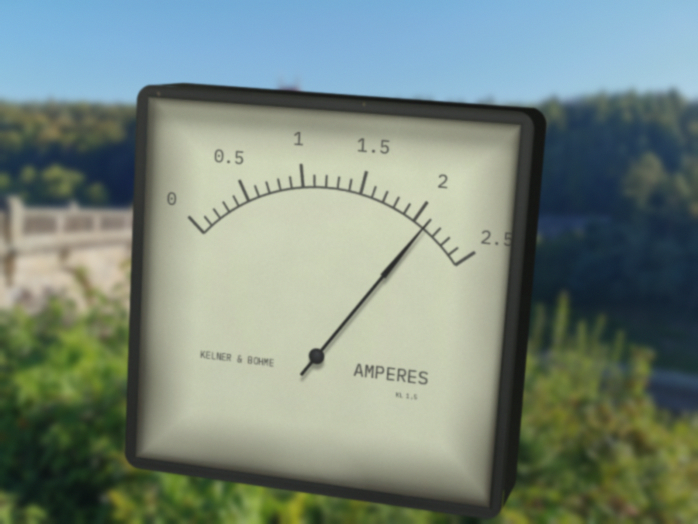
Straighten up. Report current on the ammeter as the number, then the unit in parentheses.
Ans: 2.1 (A)
